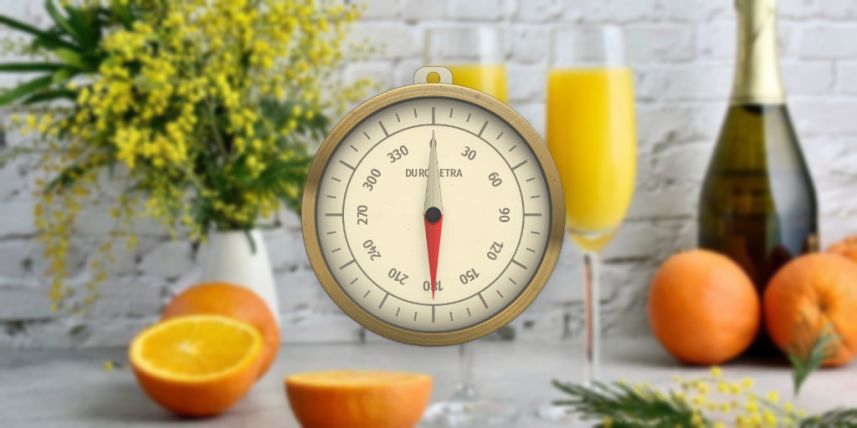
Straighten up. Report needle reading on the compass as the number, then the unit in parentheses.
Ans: 180 (°)
